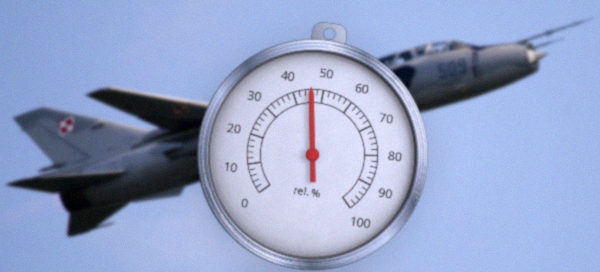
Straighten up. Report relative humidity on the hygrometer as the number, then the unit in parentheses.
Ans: 46 (%)
